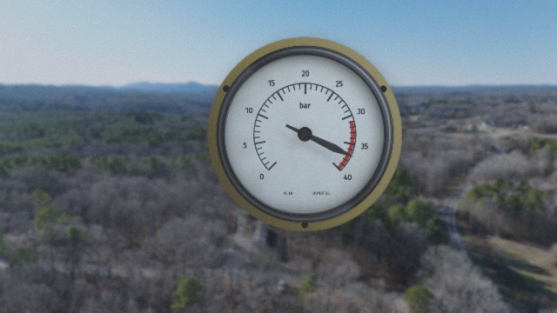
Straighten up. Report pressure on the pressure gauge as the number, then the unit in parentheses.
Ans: 37 (bar)
